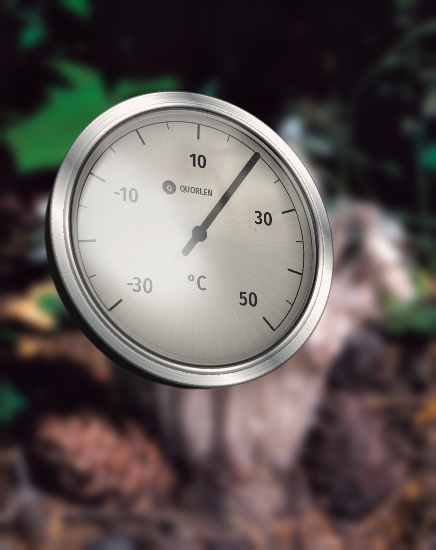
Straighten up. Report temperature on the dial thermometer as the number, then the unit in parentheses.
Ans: 20 (°C)
